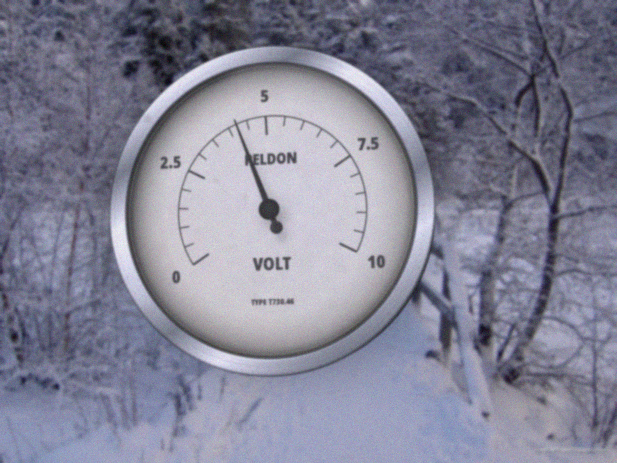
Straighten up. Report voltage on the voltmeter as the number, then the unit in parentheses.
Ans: 4.25 (V)
